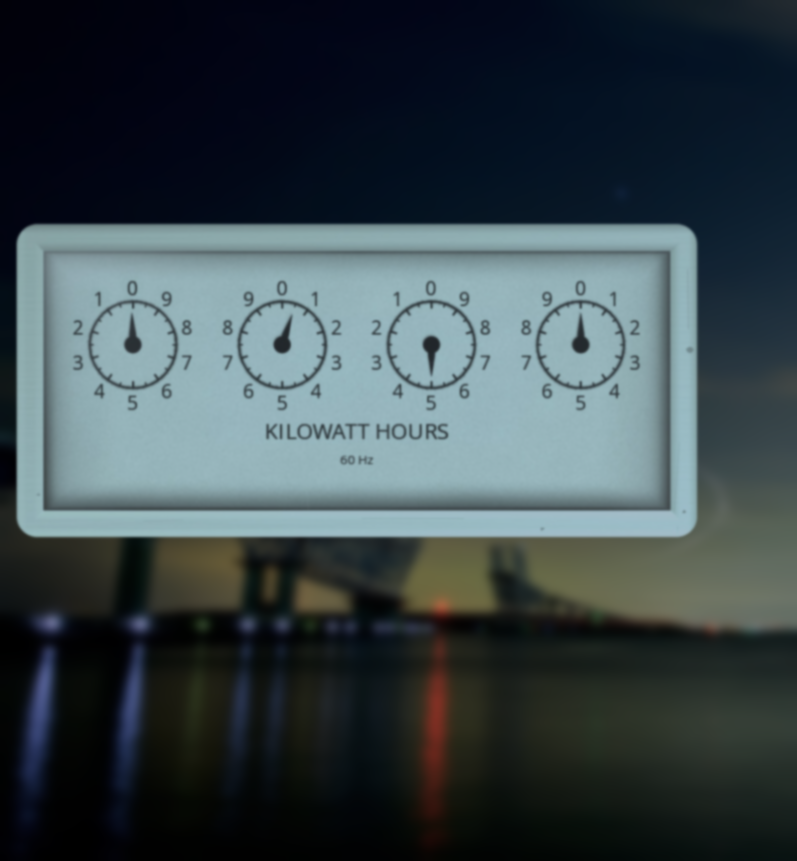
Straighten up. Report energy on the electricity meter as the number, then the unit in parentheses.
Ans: 50 (kWh)
